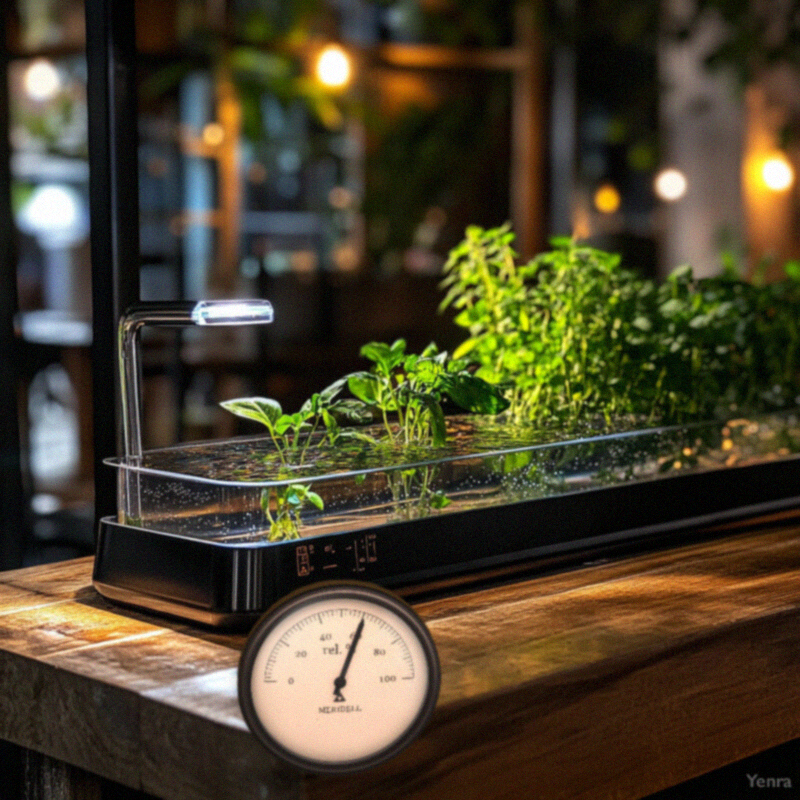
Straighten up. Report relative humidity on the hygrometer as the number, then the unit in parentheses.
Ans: 60 (%)
